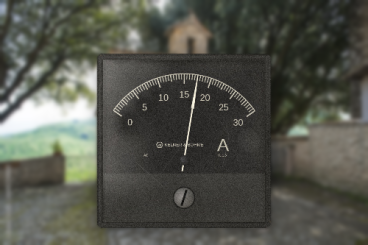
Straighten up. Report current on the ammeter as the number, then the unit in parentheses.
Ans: 17.5 (A)
